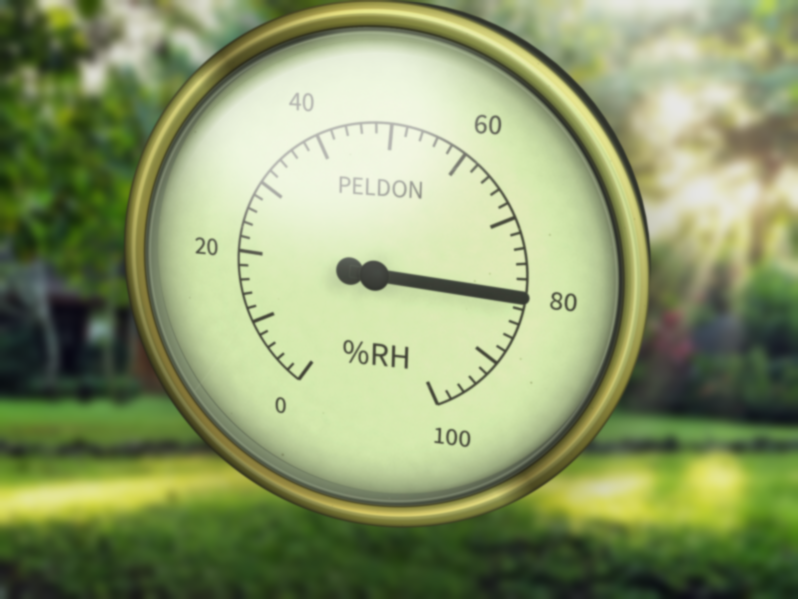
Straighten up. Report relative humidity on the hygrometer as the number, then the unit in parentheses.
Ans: 80 (%)
